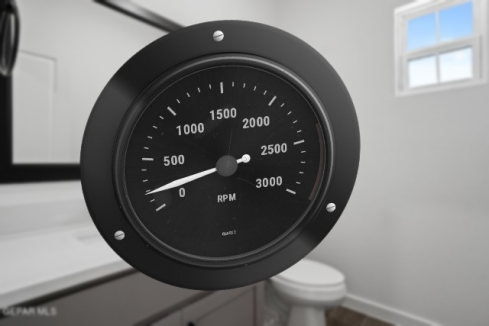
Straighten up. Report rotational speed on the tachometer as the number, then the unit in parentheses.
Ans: 200 (rpm)
